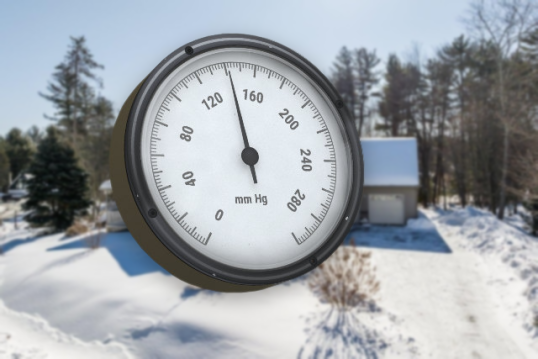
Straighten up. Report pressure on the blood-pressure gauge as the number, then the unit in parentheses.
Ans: 140 (mmHg)
